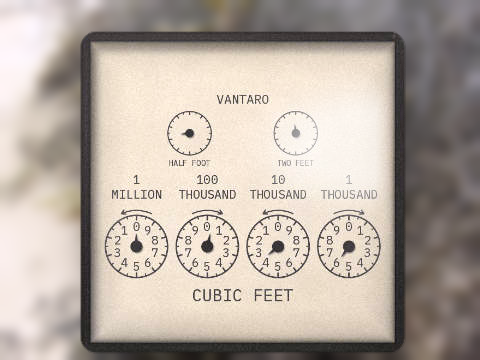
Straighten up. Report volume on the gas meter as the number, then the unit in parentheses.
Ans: 3600 (ft³)
